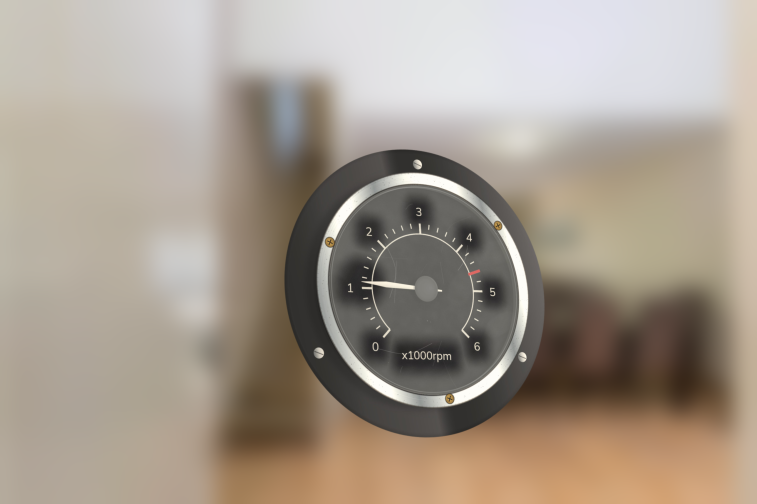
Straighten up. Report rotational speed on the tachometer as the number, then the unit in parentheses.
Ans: 1100 (rpm)
